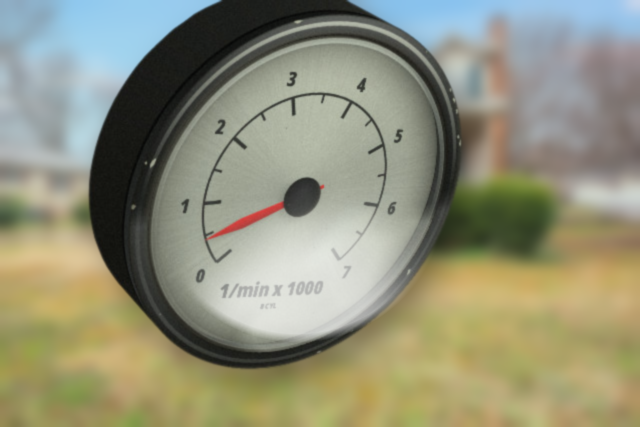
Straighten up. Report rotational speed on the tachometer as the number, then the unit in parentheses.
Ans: 500 (rpm)
